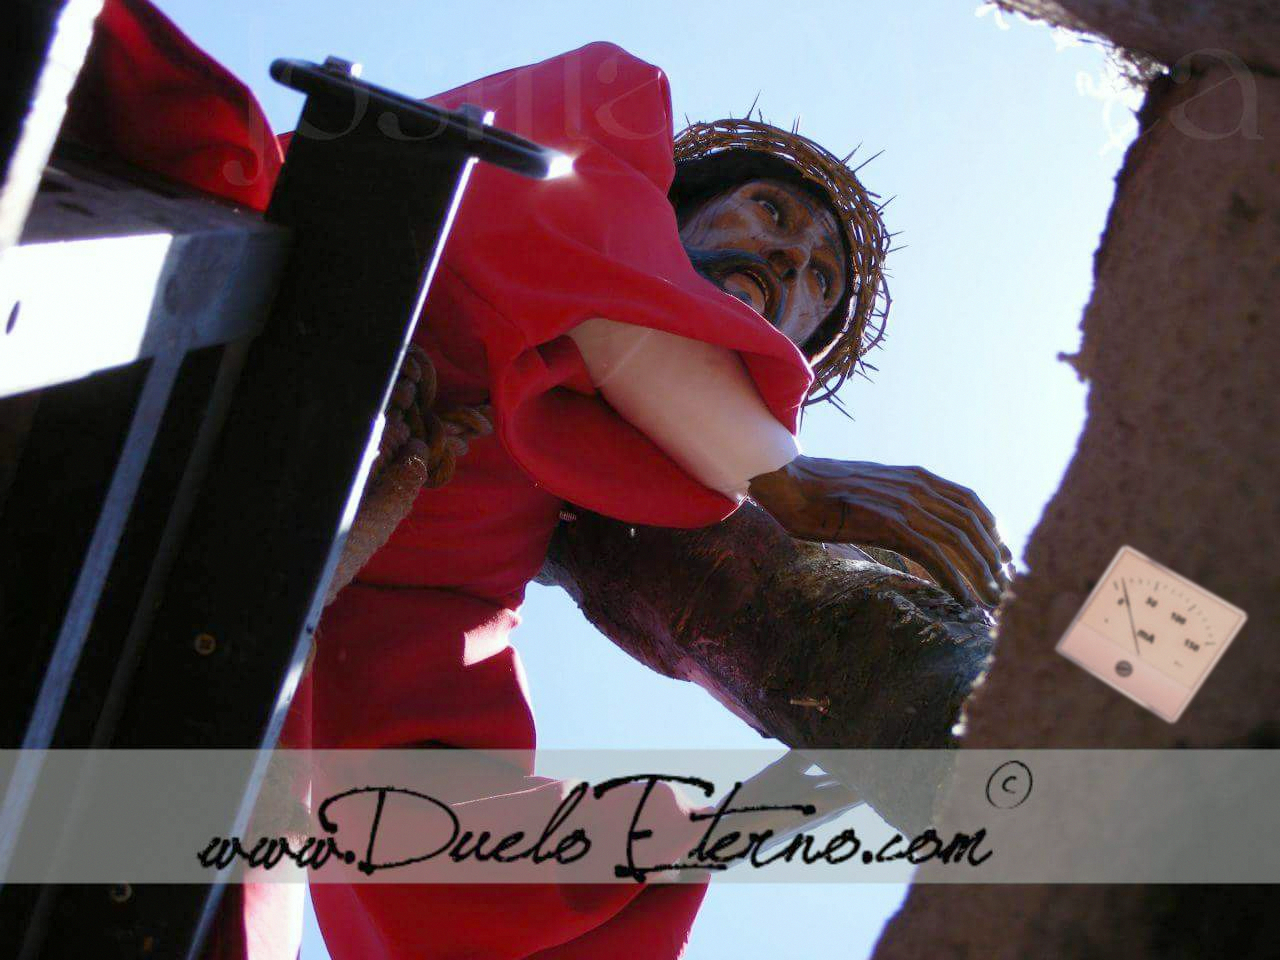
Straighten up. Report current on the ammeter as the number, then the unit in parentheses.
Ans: 10 (mA)
